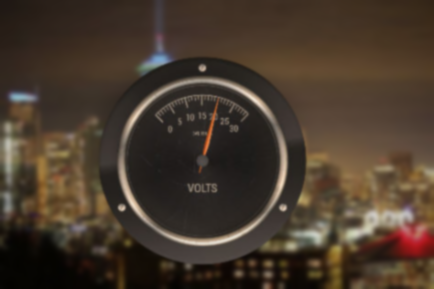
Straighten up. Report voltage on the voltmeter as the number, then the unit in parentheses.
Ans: 20 (V)
